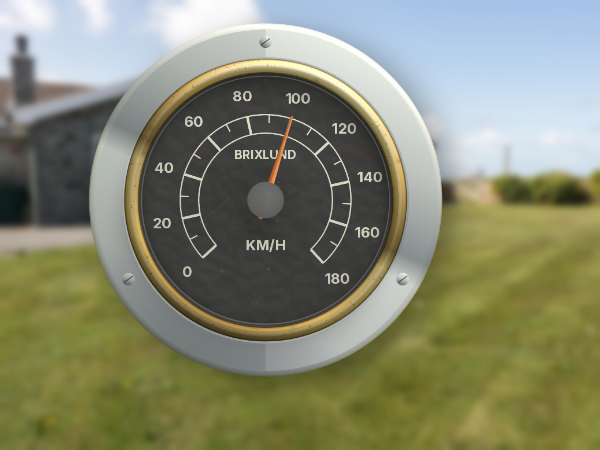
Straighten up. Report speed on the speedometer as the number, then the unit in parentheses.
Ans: 100 (km/h)
